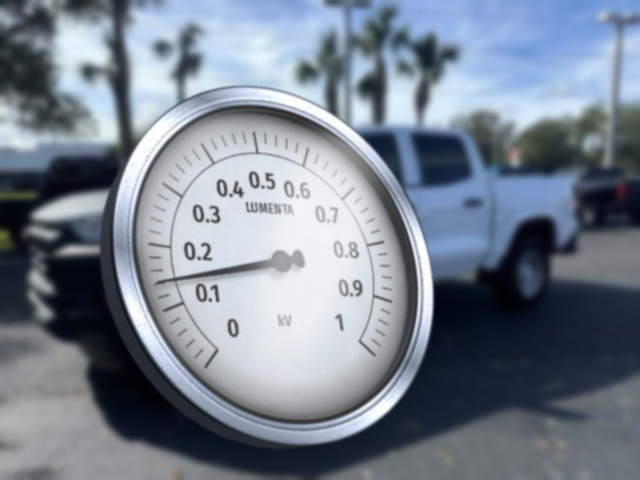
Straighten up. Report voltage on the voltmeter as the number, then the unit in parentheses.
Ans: 0.14 (kV)
